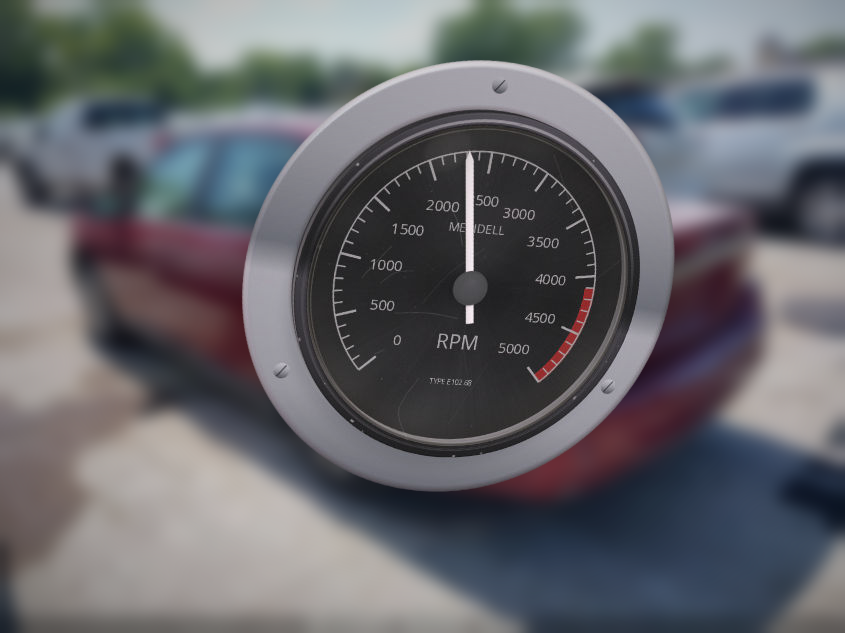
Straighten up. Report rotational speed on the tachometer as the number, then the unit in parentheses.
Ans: 2300 (rpm)
